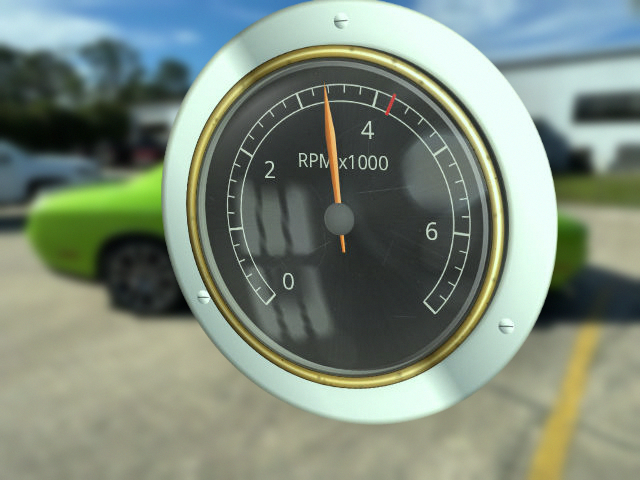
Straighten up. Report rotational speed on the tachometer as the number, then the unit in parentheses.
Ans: 3400 (rpm)
